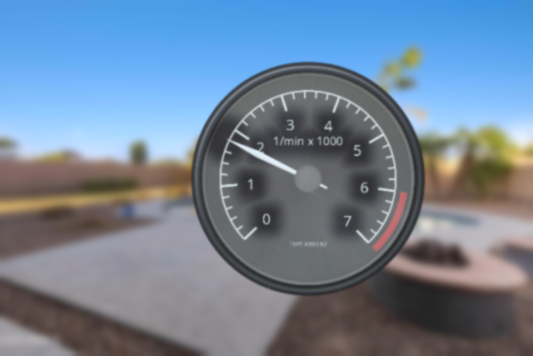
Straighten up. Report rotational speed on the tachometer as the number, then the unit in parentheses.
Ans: 1800 (rpm)
